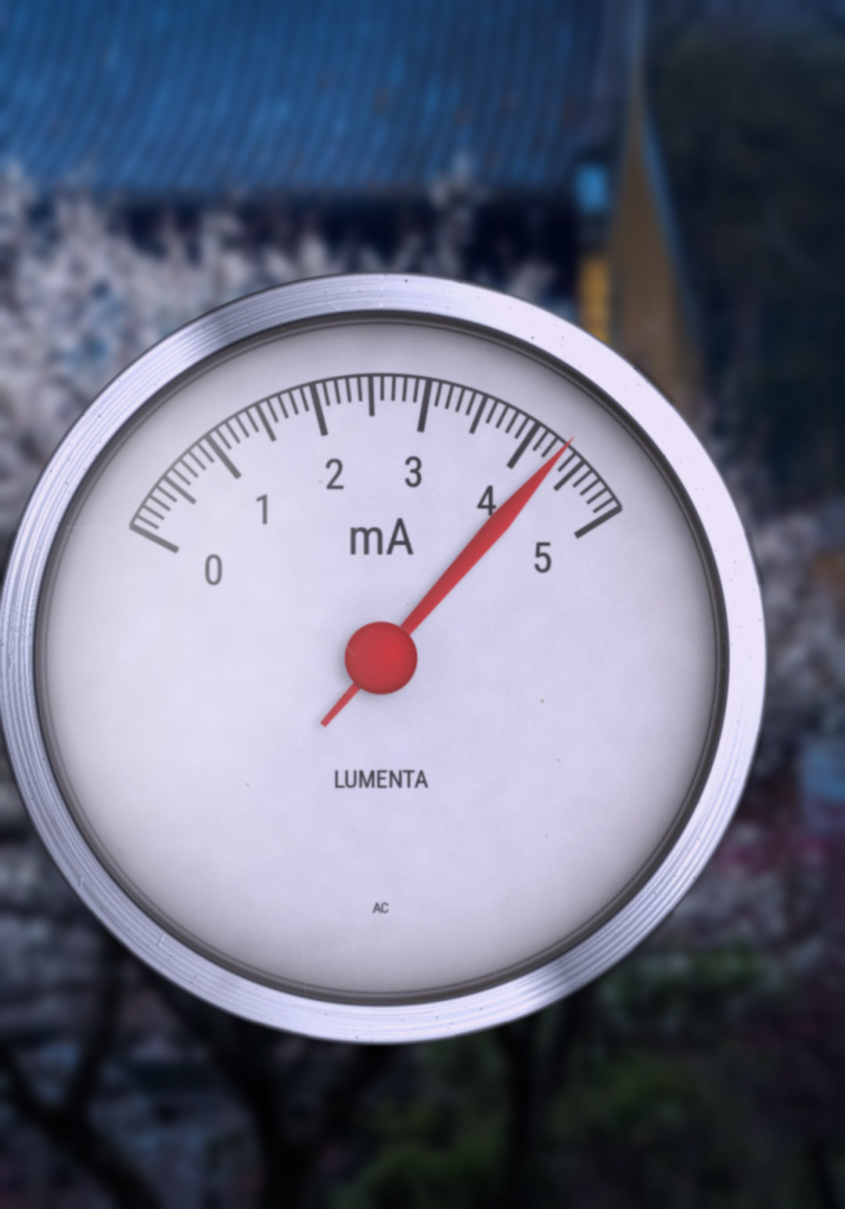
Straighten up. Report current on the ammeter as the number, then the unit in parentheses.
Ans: 4.3 (mA)
